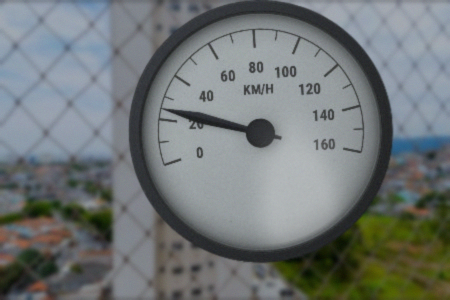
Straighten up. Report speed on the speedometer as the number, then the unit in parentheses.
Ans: 25 (km/h)
